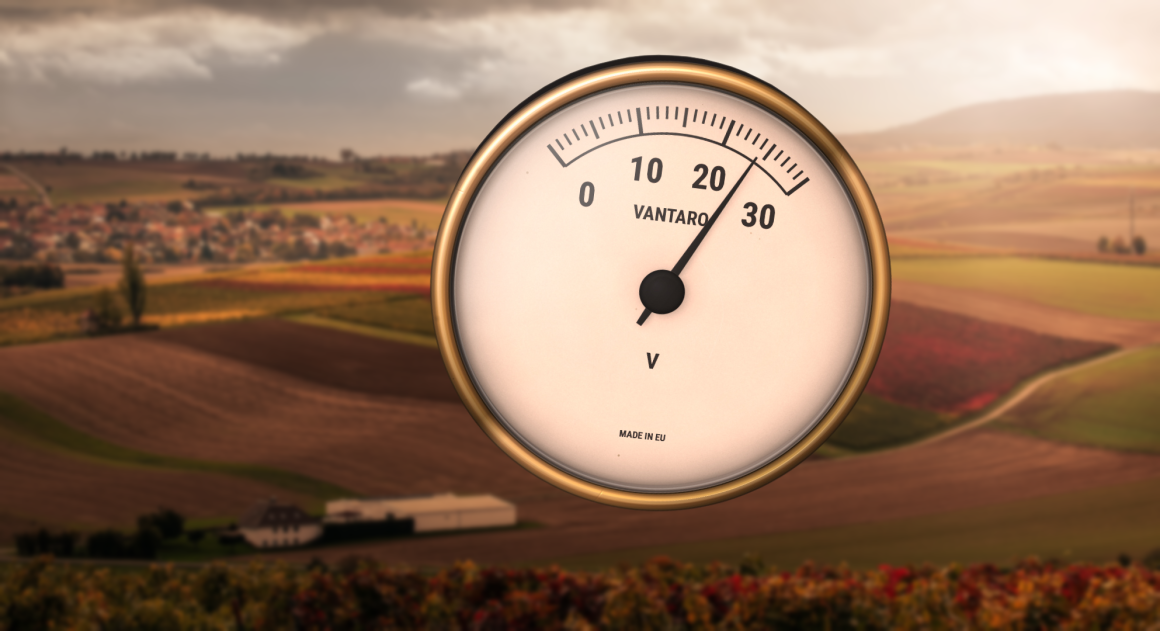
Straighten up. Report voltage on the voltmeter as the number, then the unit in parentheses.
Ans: 24 (V)
